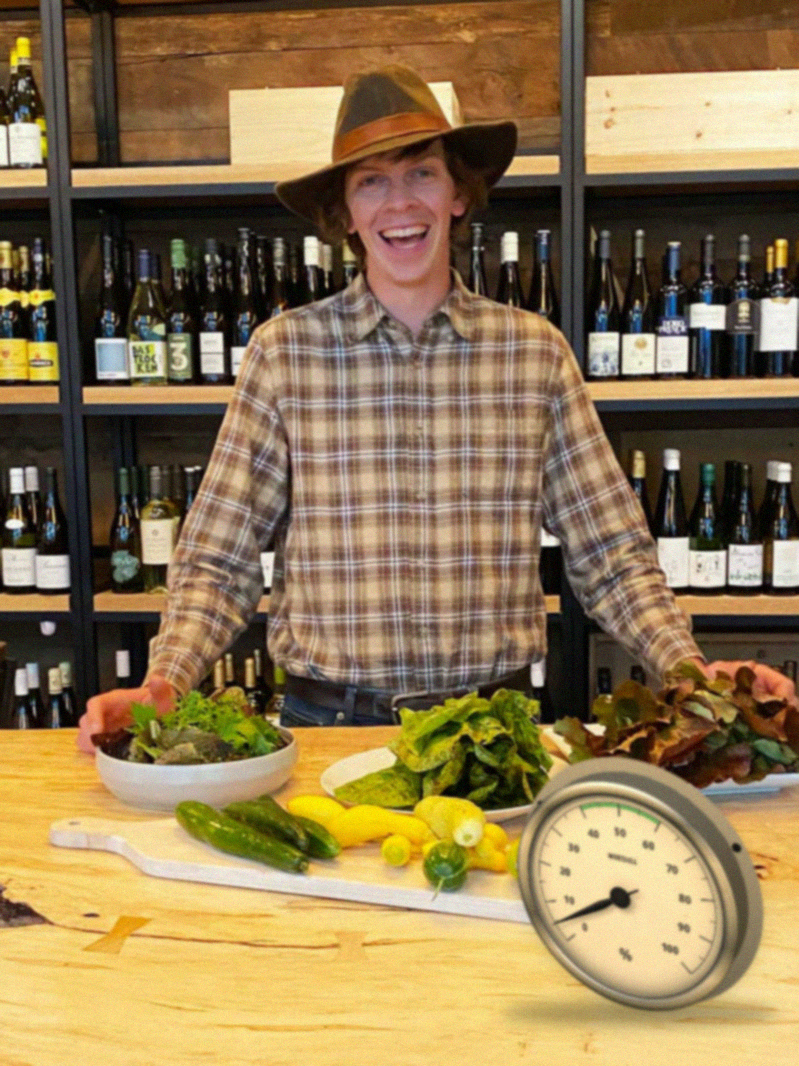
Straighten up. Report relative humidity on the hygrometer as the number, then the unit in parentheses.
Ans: 5 (%)
